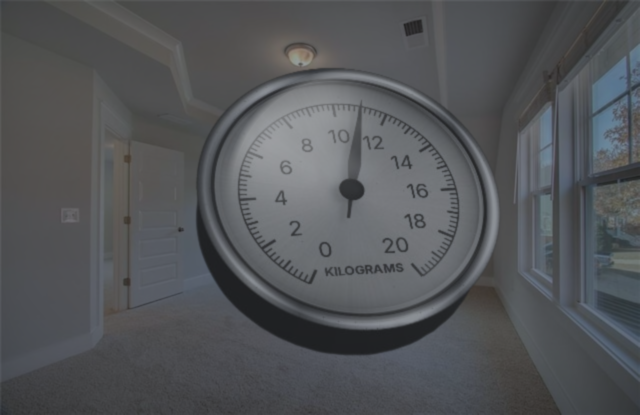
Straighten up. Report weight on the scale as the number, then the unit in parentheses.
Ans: 11 (kg)
